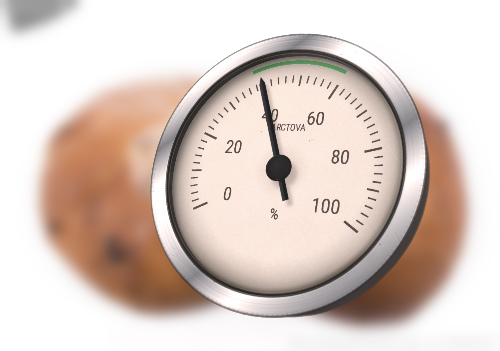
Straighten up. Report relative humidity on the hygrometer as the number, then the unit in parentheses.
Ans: 40 (%)
